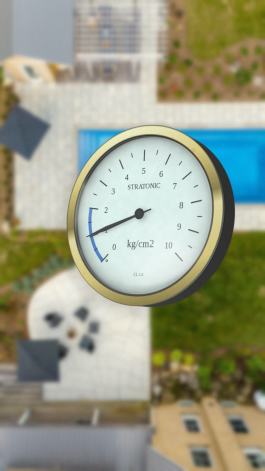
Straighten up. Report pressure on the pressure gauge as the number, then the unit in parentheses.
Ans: 1 (kg/cm²)
